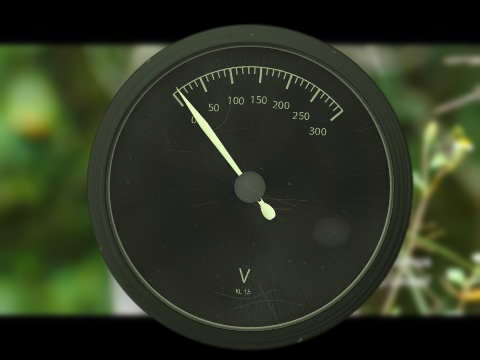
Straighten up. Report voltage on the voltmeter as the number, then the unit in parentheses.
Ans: 10 (V)
